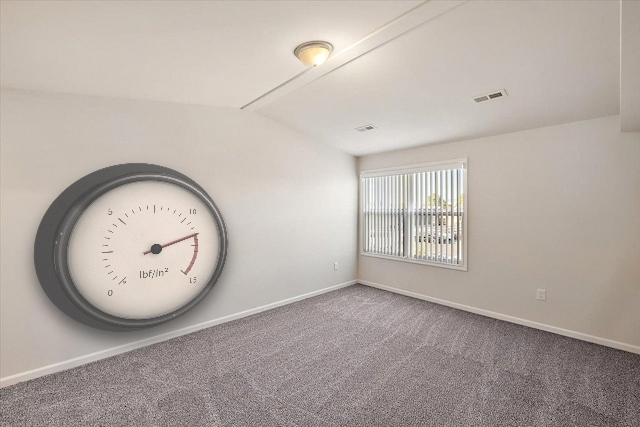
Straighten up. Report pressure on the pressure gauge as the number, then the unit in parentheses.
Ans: 11.5 (psi)
